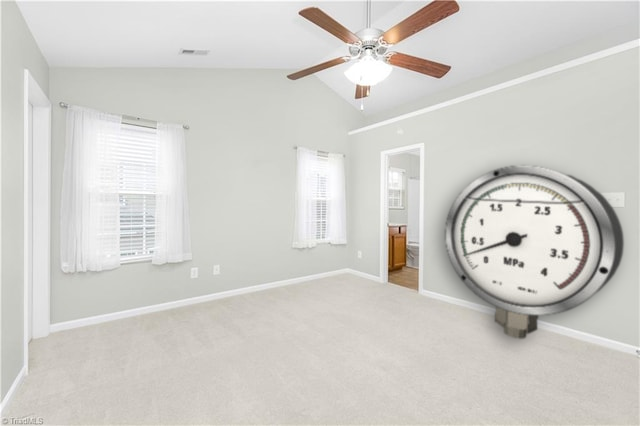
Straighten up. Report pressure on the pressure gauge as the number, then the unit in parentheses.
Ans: 0.25 (MPa)
